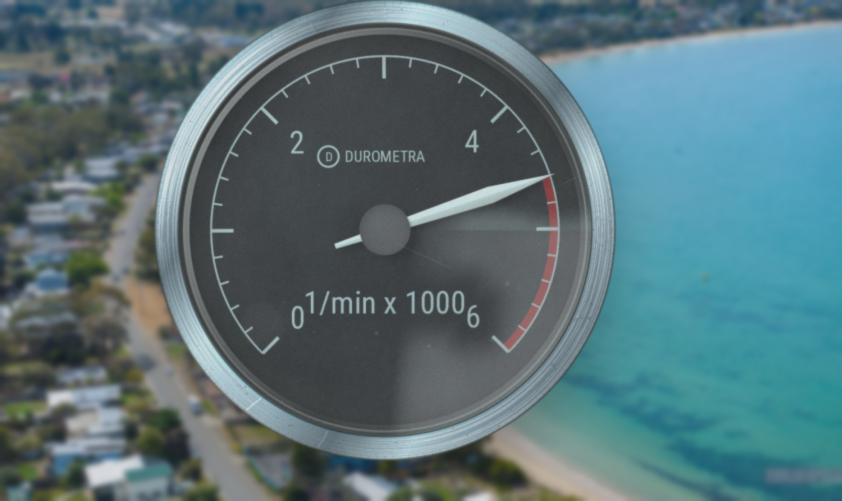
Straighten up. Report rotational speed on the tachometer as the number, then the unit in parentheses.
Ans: 4600 (rpm)
